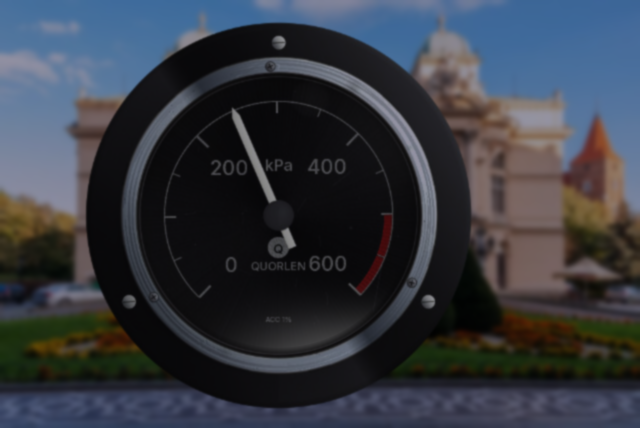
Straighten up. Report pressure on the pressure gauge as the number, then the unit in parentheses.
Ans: 250 (kPa)
